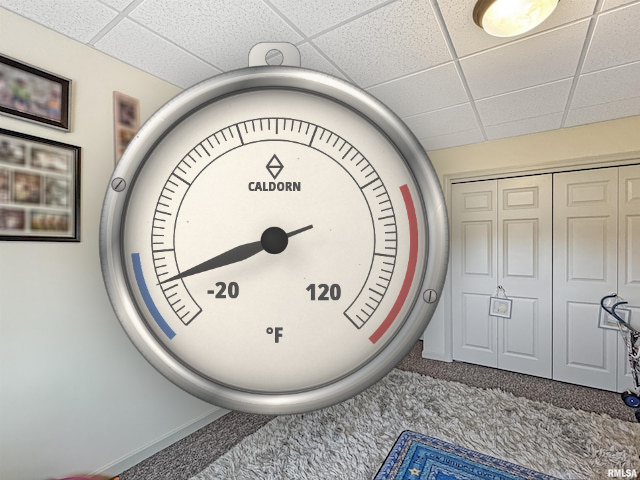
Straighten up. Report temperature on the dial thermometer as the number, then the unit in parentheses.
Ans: -8 (°F)
